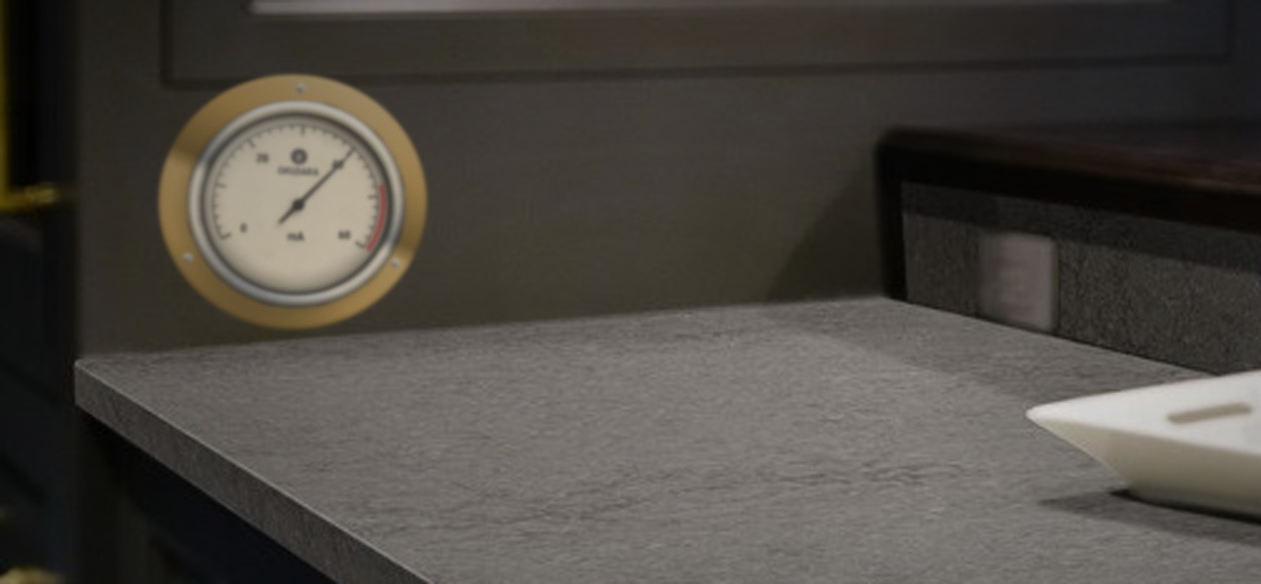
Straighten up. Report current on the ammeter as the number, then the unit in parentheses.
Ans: 40 (mA)
